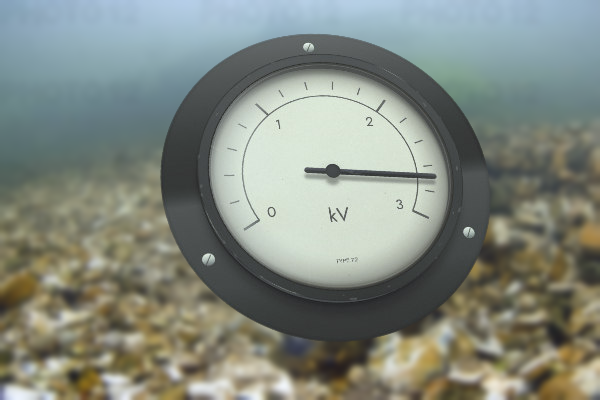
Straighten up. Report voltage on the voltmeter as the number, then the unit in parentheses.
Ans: 2.7 (kV)
